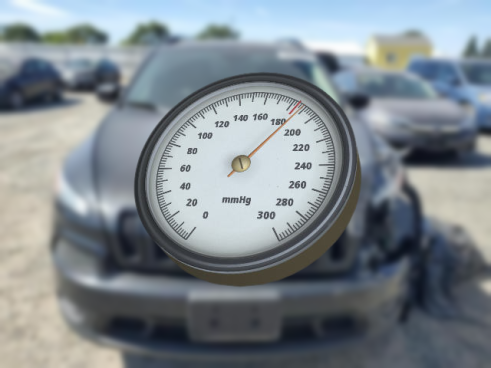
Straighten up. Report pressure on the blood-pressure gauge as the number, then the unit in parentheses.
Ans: 190 (mmHg)
